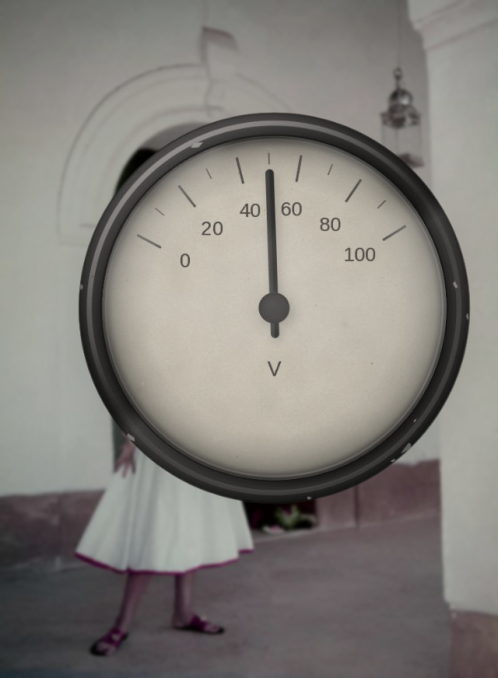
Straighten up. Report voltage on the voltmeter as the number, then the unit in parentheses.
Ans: 50 (V)
